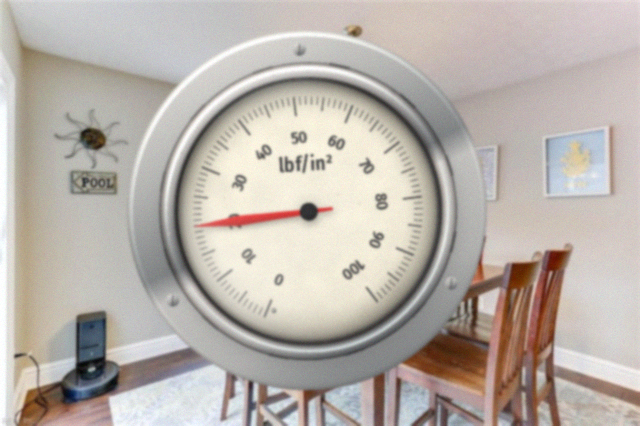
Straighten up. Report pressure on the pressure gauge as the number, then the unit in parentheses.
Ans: 20 (psi)
